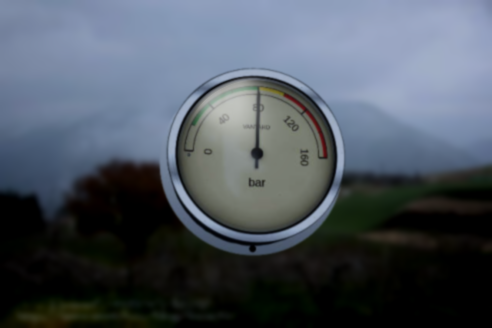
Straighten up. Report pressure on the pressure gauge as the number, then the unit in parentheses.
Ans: 80 (bar)
